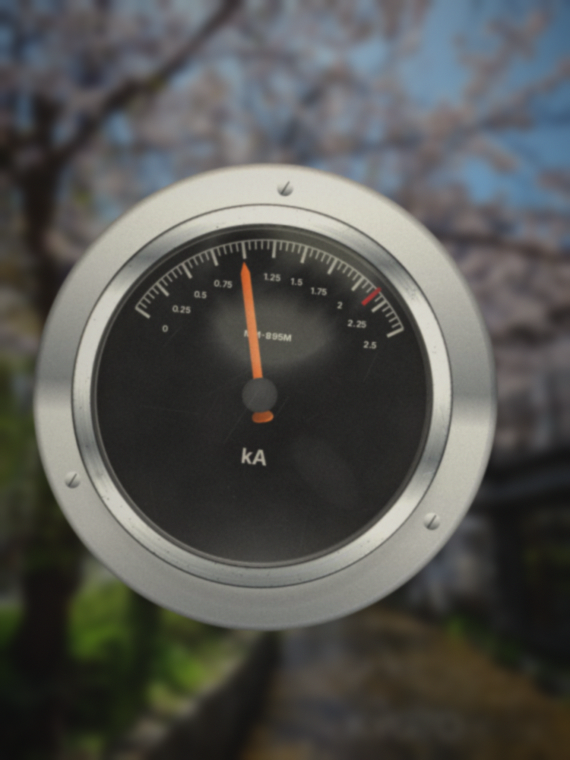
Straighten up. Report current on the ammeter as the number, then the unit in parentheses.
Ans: 1 (kA)
